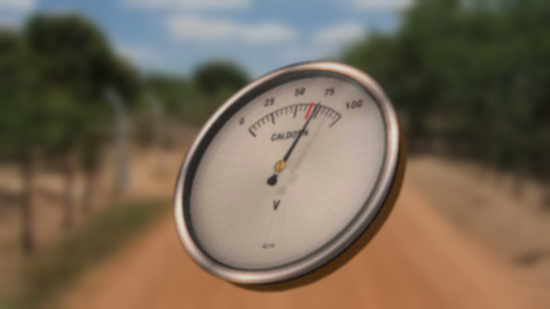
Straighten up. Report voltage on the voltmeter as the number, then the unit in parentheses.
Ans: 75 (V)
